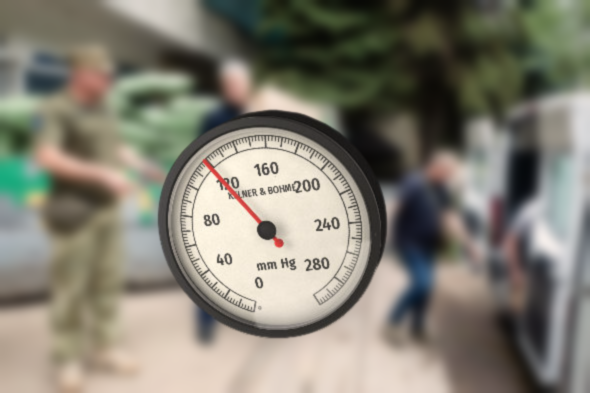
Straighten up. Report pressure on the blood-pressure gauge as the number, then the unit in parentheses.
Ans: 120 (mmHg)
